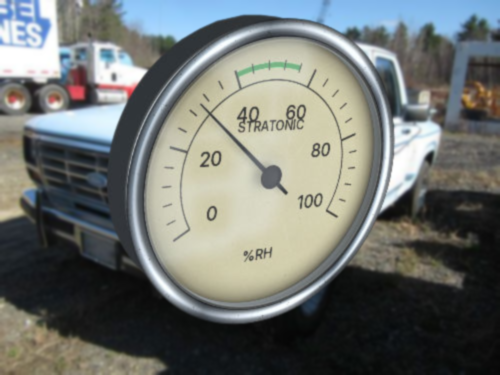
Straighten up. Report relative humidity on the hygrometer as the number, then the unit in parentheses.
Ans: 30 (%)
